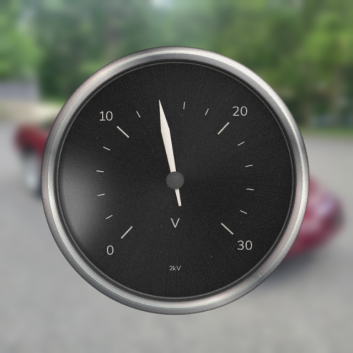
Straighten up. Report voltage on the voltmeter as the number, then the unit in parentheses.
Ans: 14 (V)
